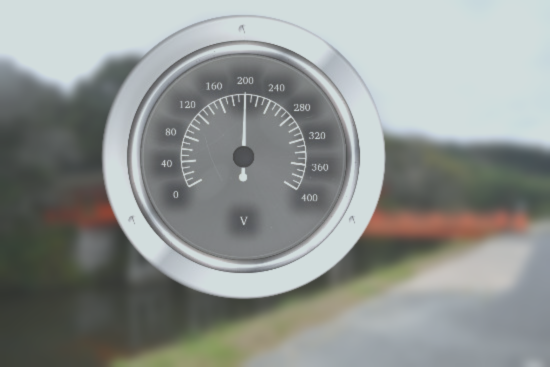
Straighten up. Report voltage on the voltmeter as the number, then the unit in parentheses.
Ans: 200 (V)
